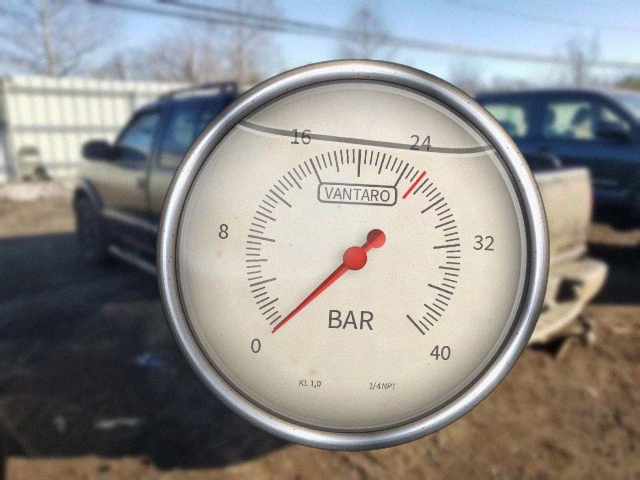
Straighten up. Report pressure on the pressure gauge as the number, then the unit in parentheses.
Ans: 0 (bar)
